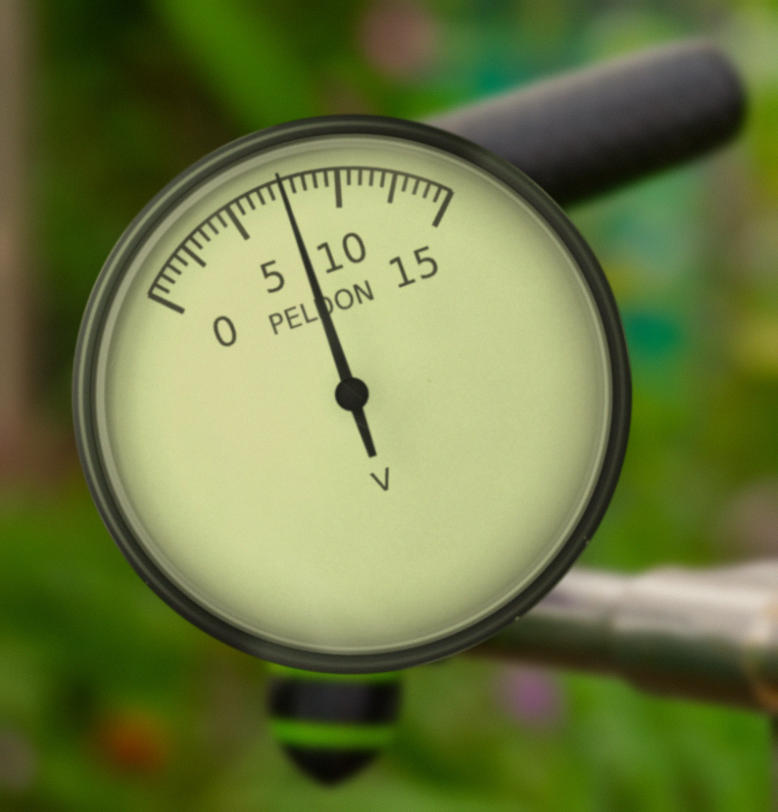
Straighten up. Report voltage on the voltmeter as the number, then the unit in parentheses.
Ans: 7.5 (V)
